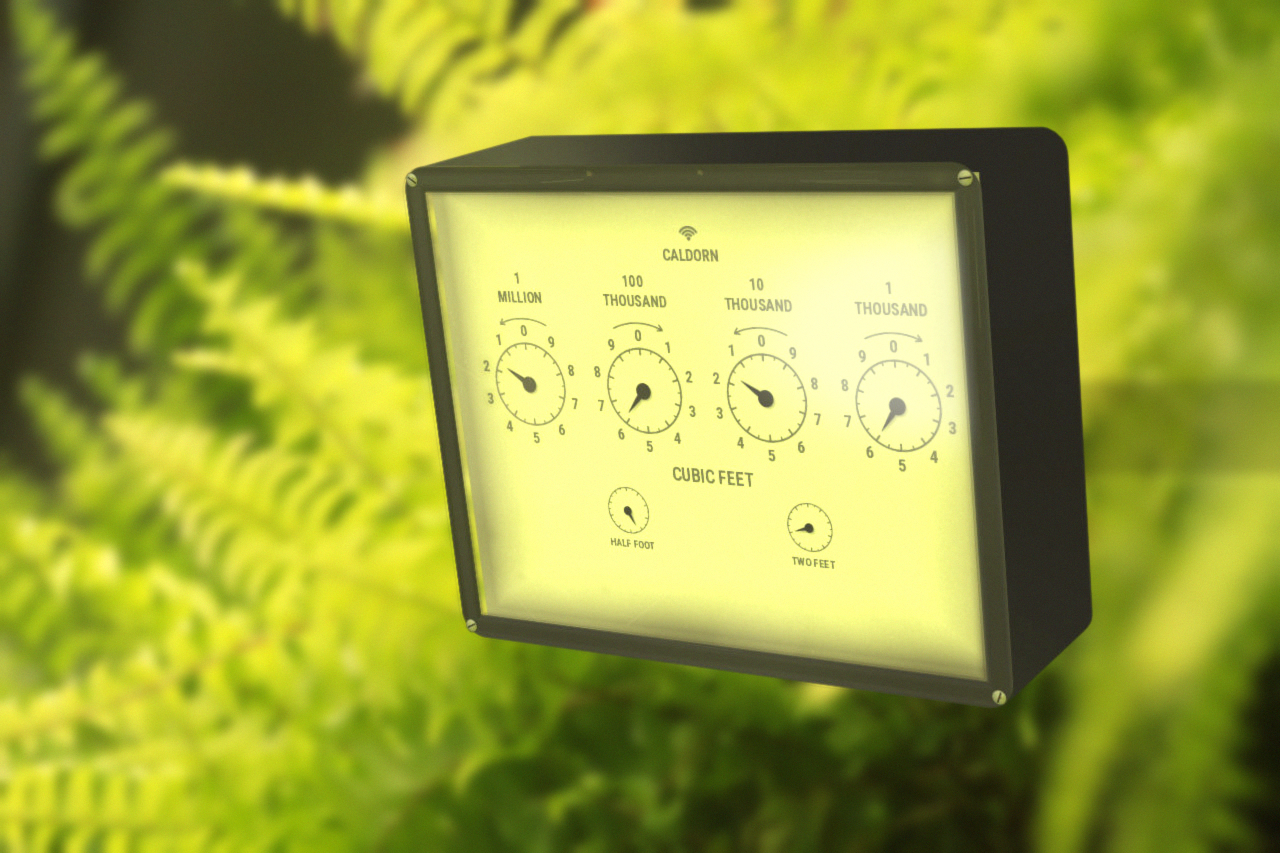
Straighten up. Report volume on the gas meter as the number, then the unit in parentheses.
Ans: 161600 (ft³)
